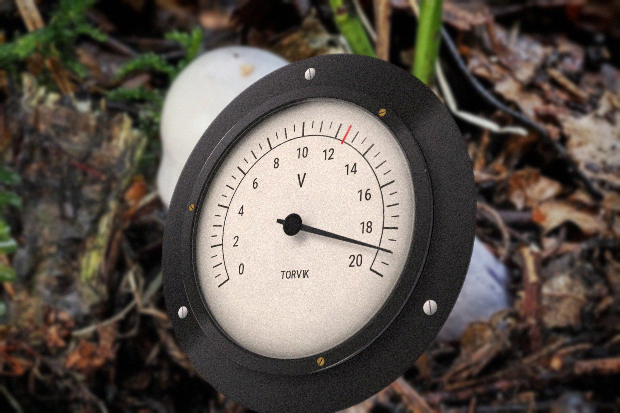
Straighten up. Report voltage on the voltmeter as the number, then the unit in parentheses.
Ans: 19 (V)
